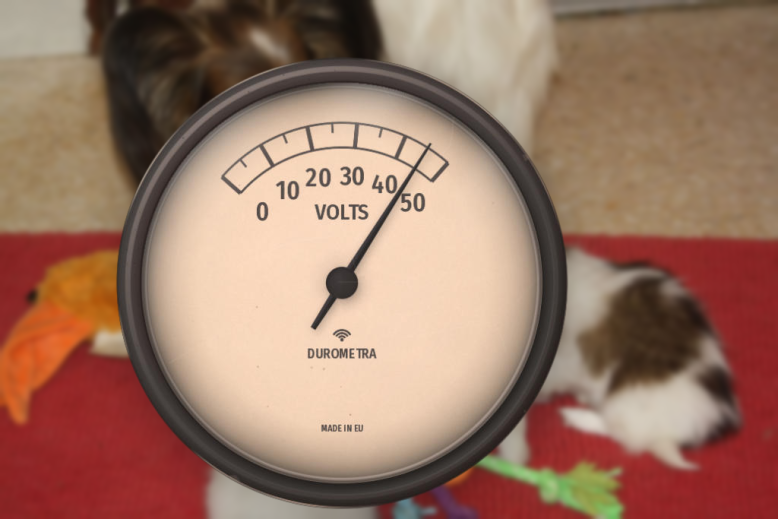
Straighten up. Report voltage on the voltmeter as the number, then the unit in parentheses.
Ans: 45 (V)
